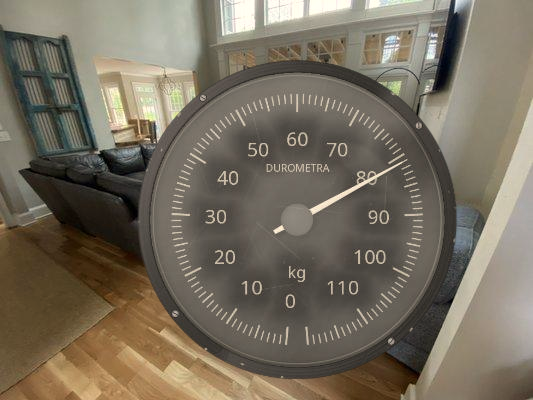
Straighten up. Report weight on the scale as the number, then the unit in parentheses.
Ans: 81 (kg)
